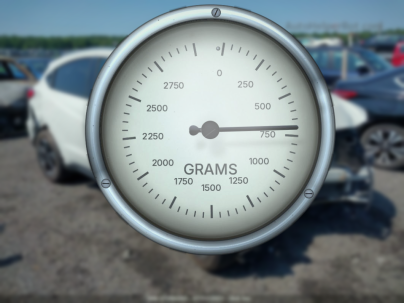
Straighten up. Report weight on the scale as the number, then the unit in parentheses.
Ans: 700 (g)
